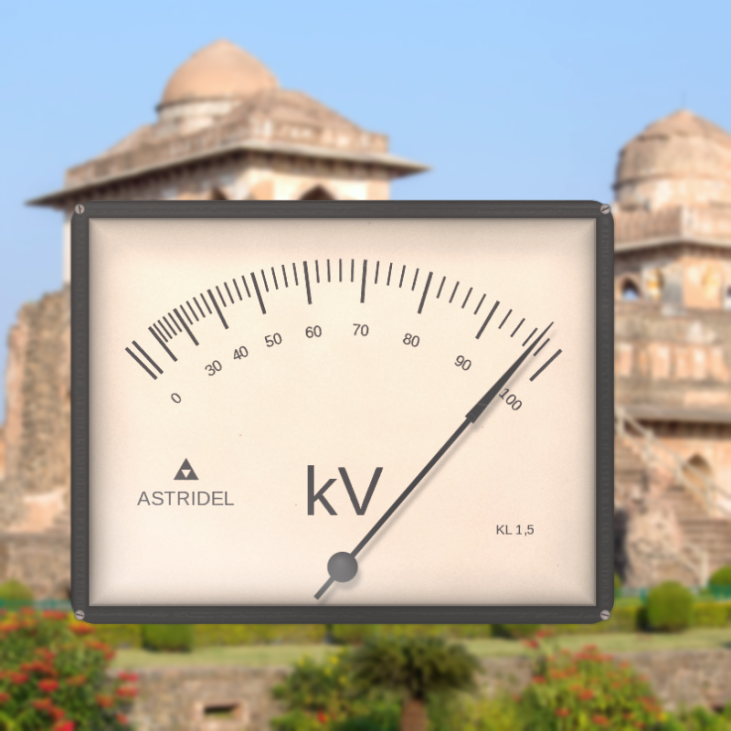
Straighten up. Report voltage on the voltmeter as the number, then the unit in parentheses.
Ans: 97 (kV)
